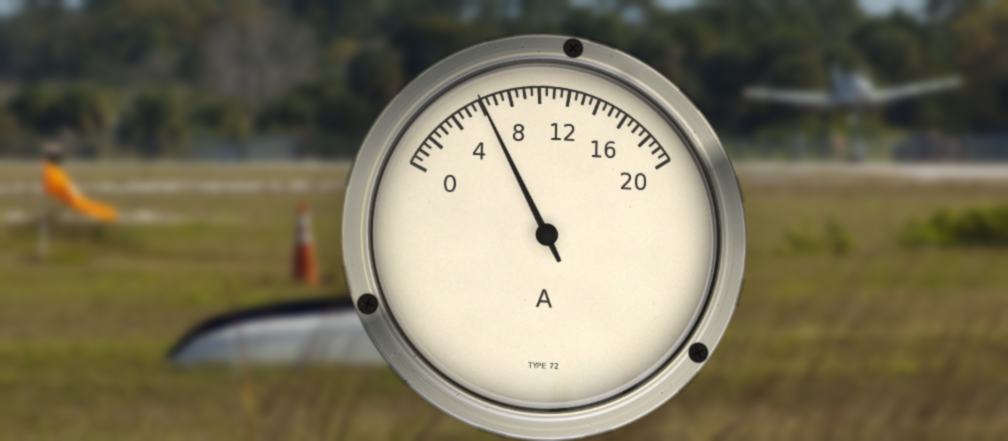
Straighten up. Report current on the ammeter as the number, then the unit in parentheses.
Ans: 6 (A)
